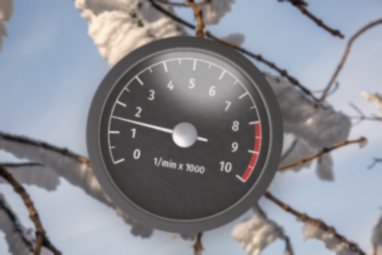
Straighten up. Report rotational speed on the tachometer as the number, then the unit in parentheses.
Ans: 1500 (rpm)
